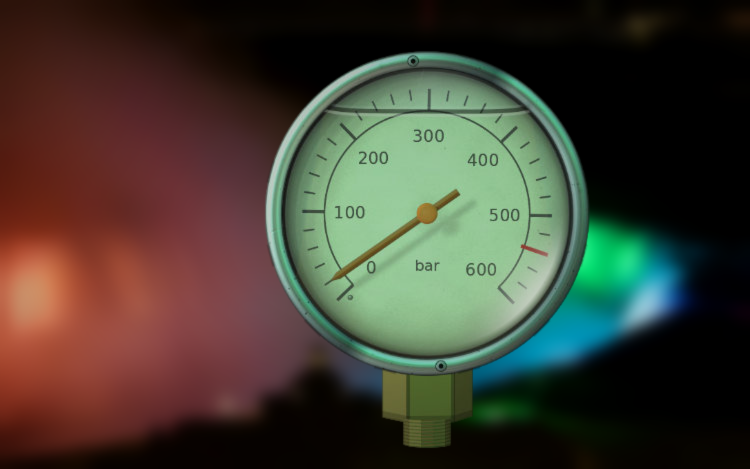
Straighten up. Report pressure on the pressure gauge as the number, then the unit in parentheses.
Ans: 20 (bar)
